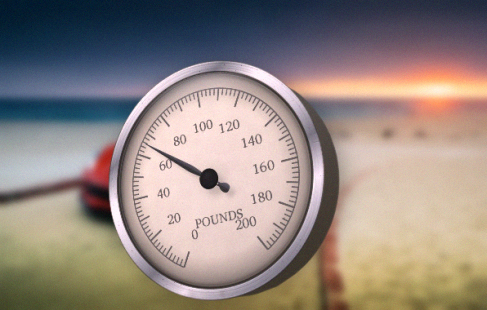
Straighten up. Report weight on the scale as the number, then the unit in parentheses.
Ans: 66 (lb)
